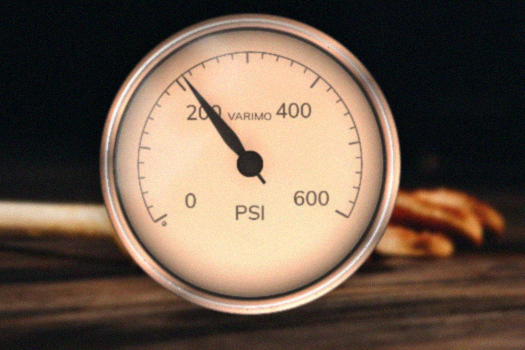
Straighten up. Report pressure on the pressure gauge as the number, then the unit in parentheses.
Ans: 210 (psi)
